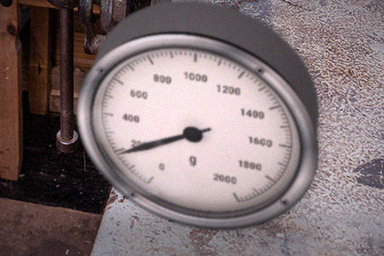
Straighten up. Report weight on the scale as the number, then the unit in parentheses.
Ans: 200 (g)
